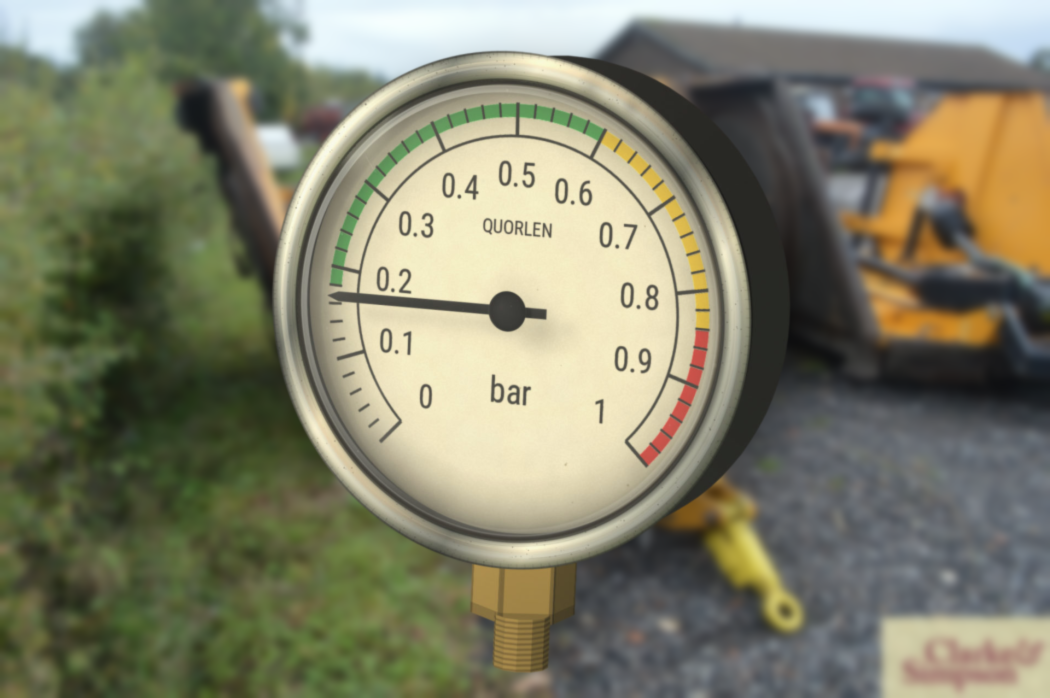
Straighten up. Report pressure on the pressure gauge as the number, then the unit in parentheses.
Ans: 0.17 (bar)
